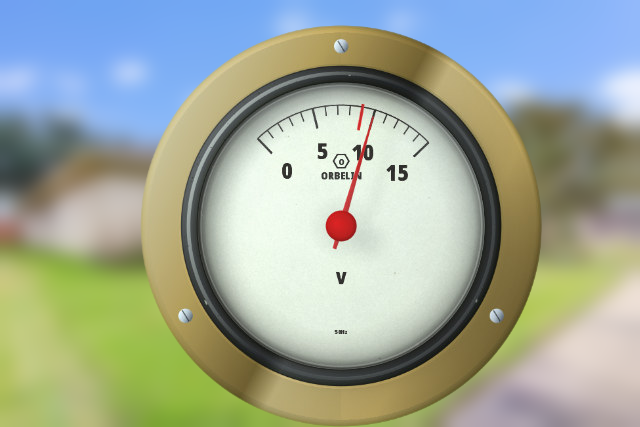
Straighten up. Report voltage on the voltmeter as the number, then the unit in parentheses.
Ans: 10 (V)
